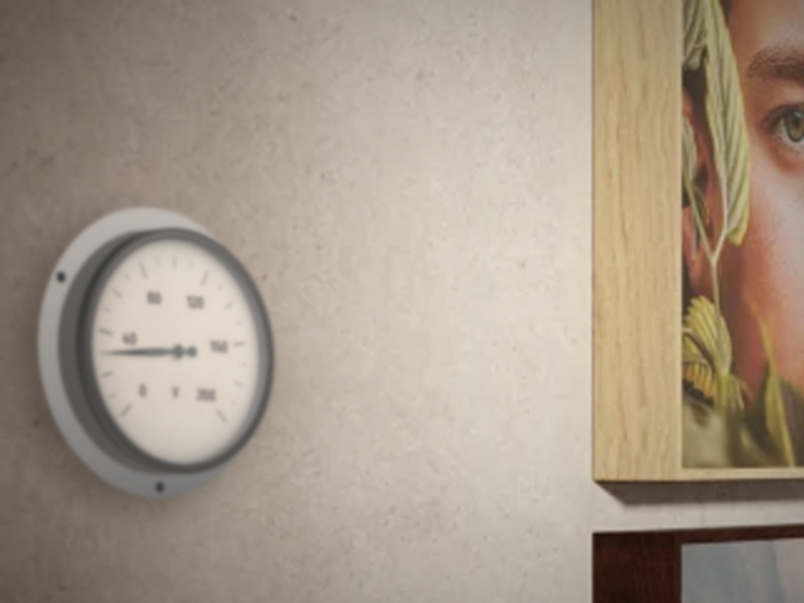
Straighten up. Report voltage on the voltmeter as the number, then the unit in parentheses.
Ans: 30 (V)
